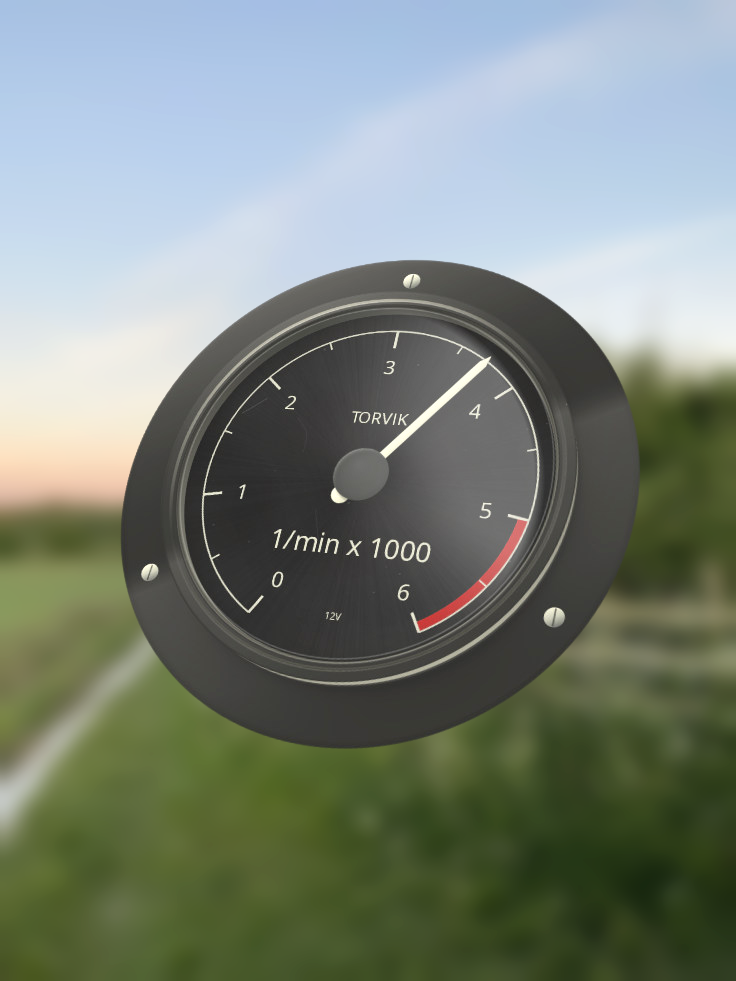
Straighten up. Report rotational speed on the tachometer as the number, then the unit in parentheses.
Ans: 3750 (rpm)
